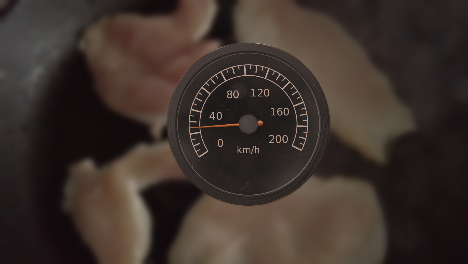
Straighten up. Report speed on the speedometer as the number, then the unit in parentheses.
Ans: 25 (km/h)
